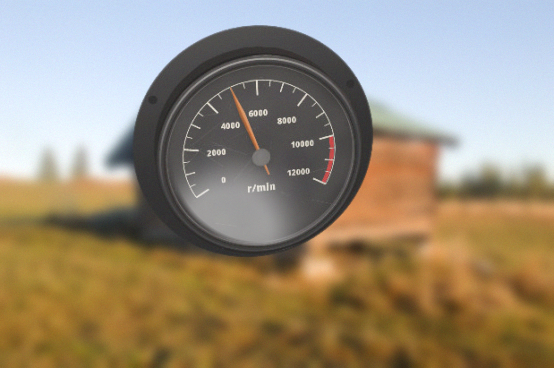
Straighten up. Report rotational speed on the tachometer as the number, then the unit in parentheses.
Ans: 5000 (rpm)
